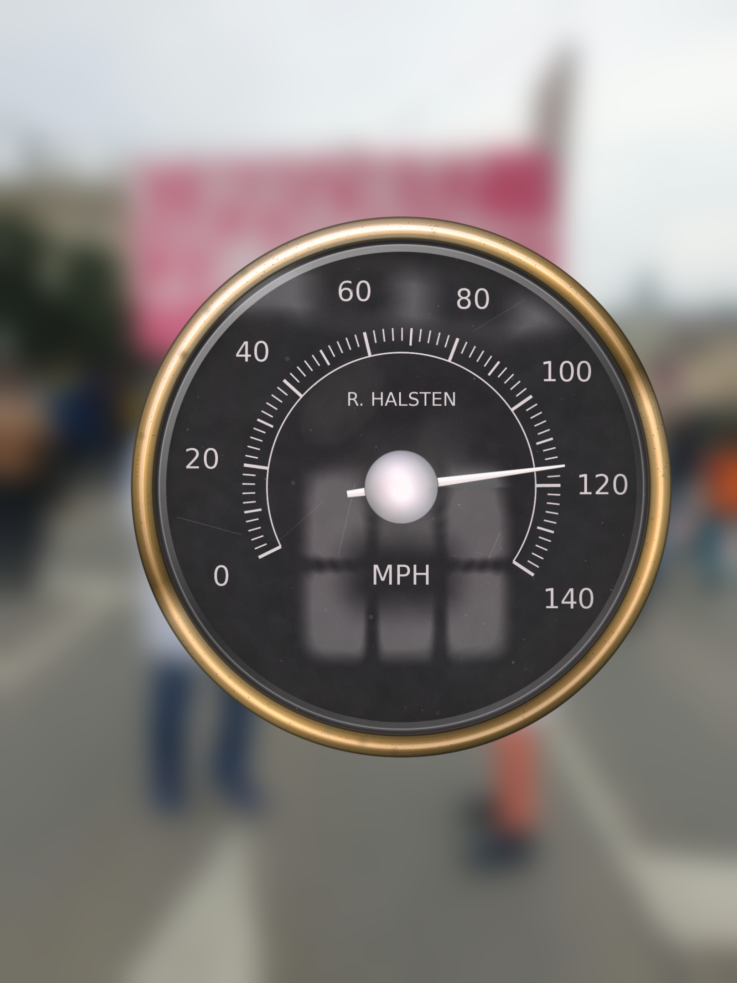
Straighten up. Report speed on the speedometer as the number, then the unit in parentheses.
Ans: 116 (mph)
